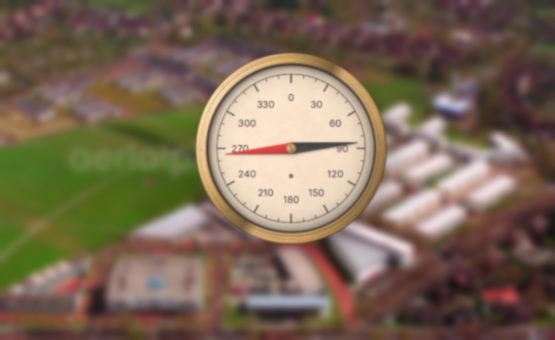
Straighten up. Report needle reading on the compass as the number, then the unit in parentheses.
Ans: 265 (°)
